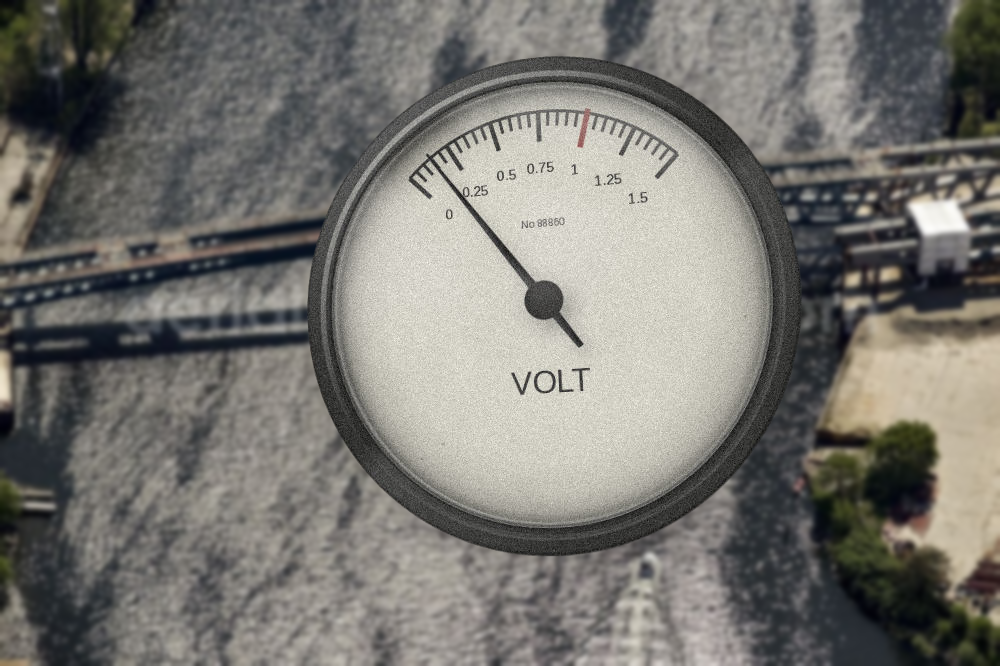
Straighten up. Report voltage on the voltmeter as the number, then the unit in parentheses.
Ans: 0.15 (V)
